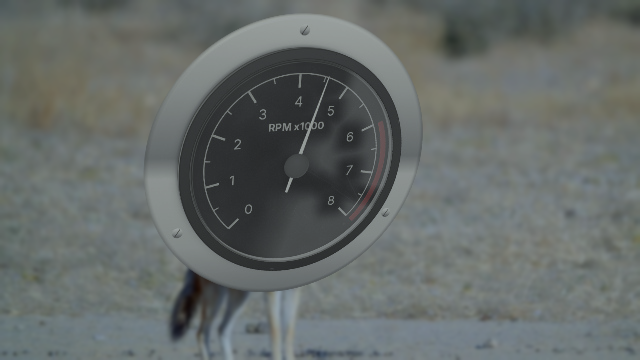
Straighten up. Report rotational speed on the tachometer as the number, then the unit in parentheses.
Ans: 4500 (rpm)
